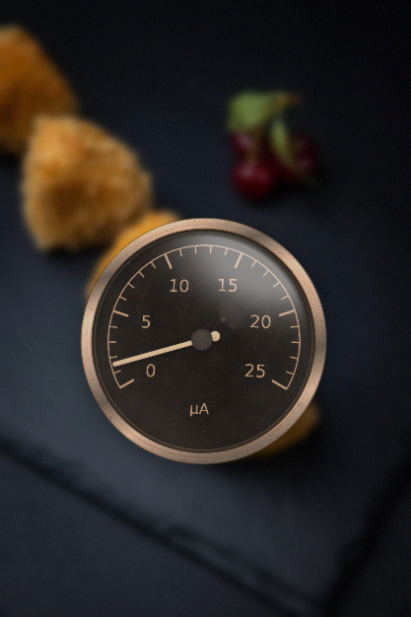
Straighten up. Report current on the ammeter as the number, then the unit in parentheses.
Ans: 1.5 (µA)
